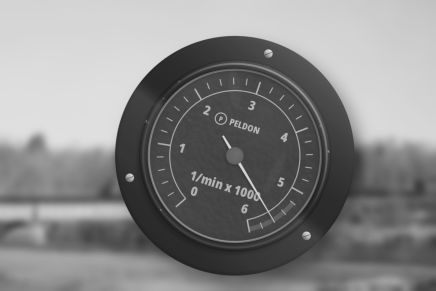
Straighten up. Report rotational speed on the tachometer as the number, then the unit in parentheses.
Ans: 5600 (rpm)
